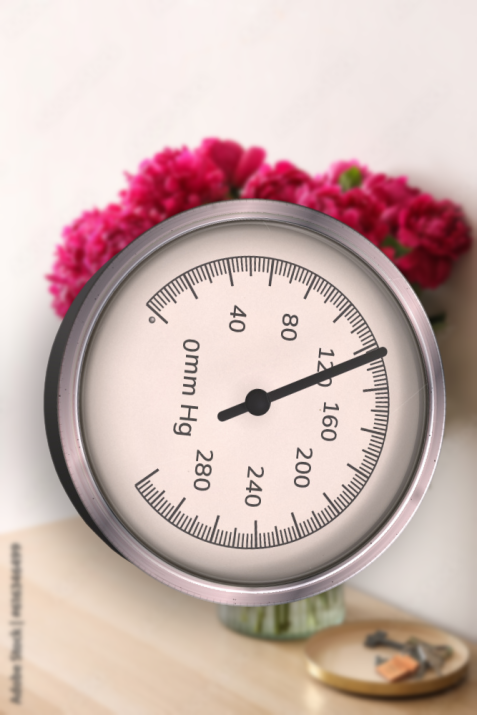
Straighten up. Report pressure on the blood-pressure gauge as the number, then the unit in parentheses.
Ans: 124 (mmHg)
